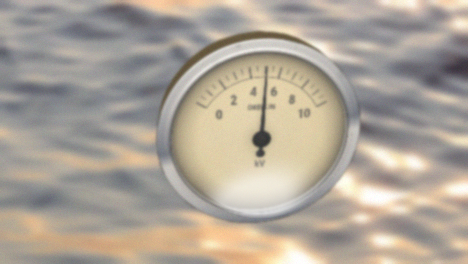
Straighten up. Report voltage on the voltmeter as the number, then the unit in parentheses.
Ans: 5 (kV)
